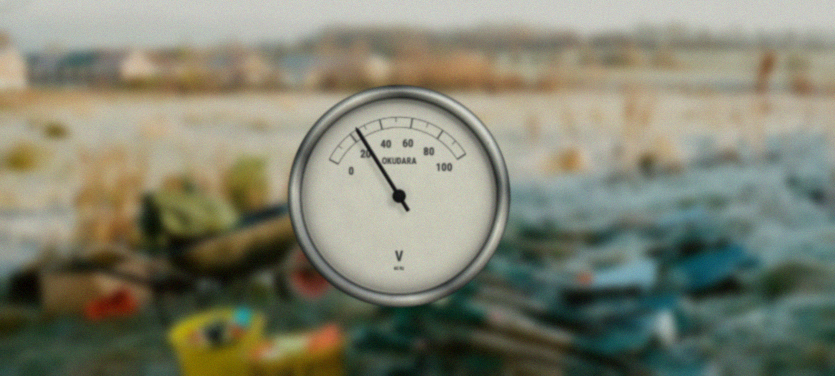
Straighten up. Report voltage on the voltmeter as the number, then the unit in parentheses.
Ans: 25 (V)
